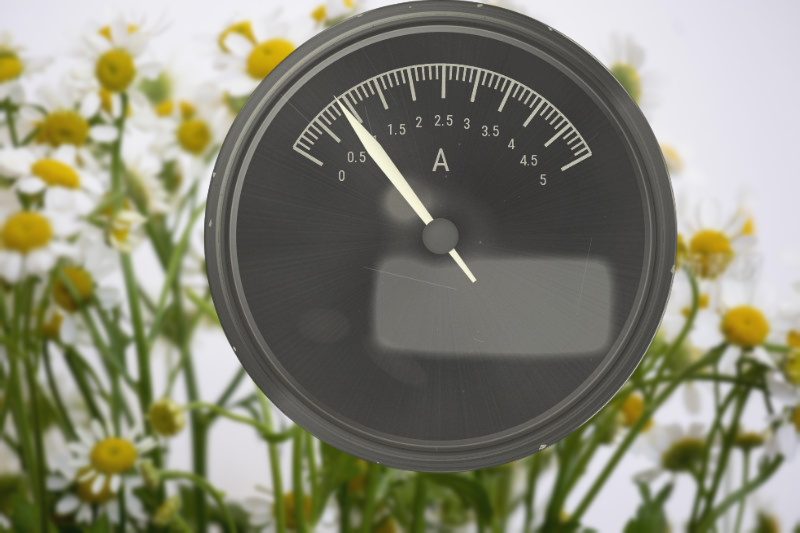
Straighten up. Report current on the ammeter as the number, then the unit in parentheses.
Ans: 0.9 (A)
